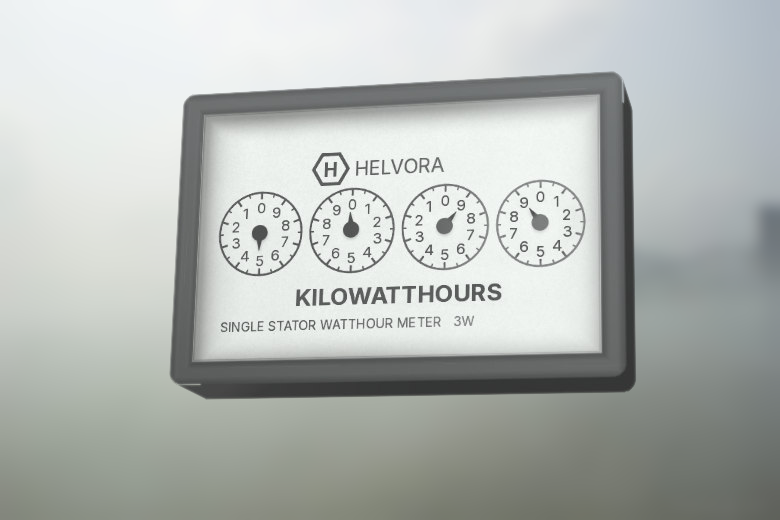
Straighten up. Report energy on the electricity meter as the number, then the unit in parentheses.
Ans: 4989 (kWh)
